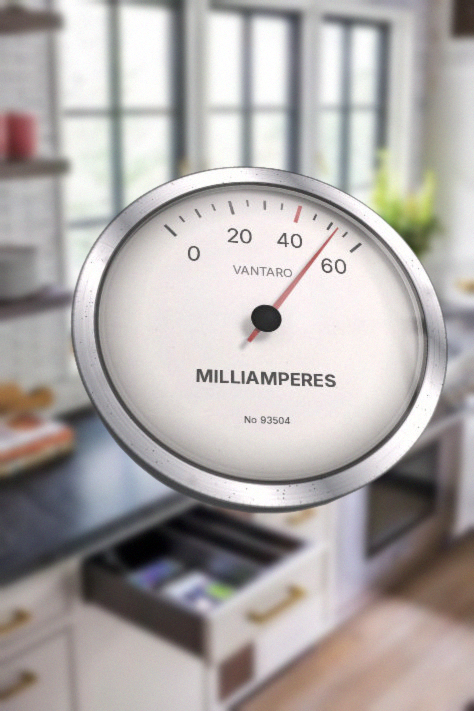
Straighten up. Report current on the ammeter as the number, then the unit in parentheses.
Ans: 52.5 (mA)
